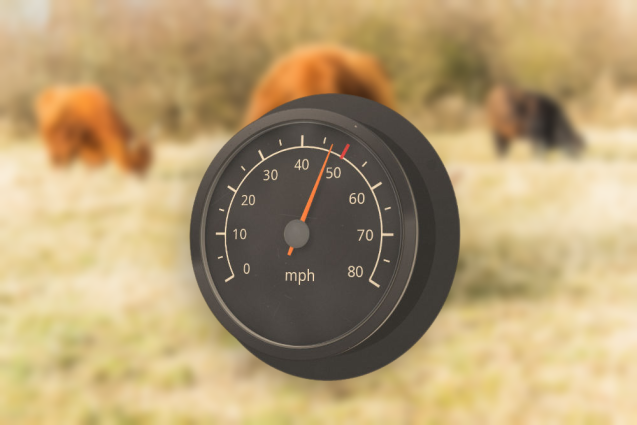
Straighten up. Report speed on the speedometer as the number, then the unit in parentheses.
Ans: 47.5 (mph)
